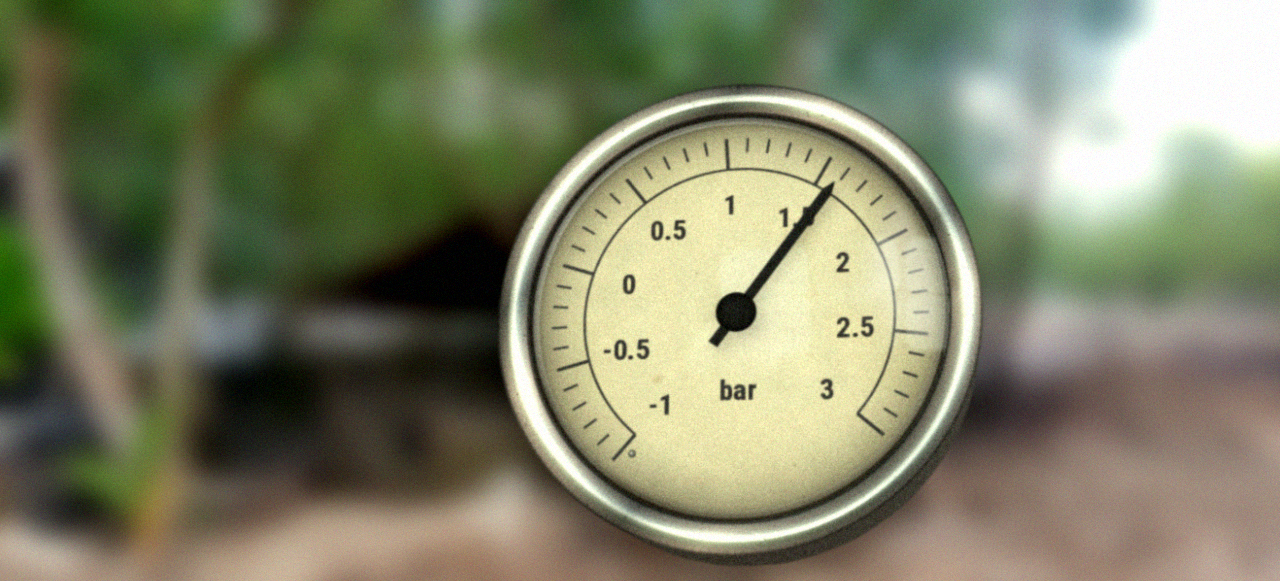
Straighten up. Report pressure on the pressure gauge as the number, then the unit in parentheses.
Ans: 1.6 (bar)
